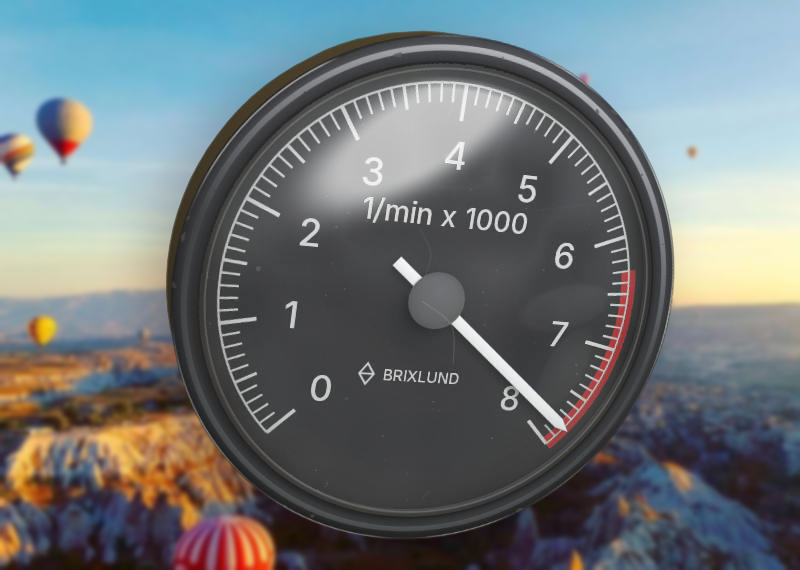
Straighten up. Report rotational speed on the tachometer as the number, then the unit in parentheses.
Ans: 7800 (rpm)
